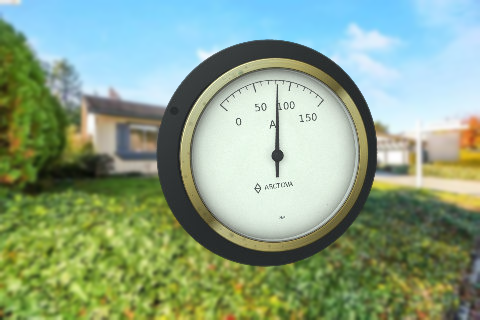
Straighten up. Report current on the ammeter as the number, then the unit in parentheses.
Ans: 80 (A)
